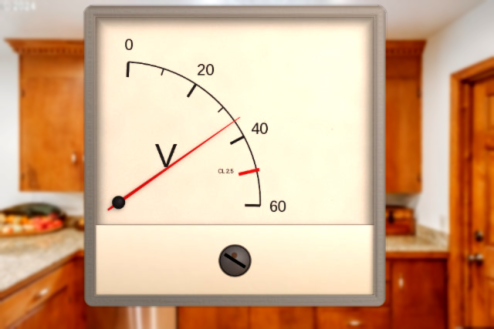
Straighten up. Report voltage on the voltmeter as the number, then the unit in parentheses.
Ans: 35 (V)
